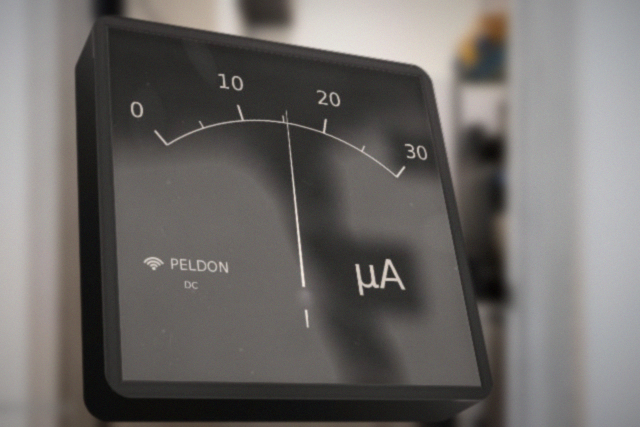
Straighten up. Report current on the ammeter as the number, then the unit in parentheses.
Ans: 15 (µA)
